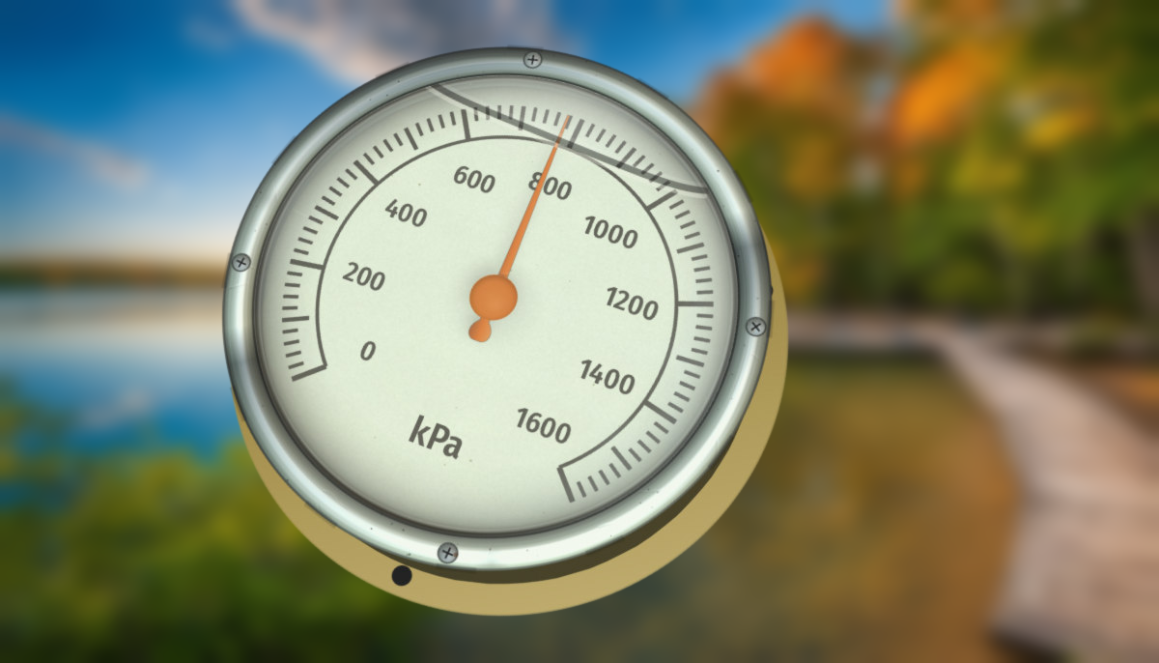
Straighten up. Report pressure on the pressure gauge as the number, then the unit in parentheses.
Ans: 780 (kPa)
